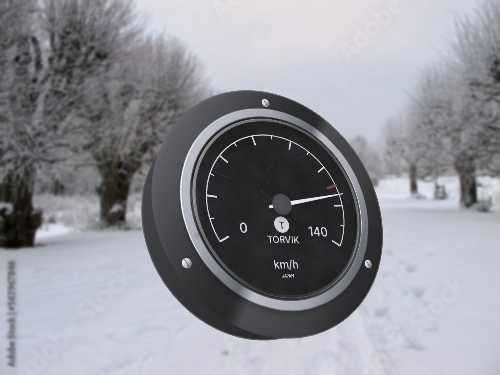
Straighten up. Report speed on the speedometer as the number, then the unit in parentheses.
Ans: 115 (km/h)
